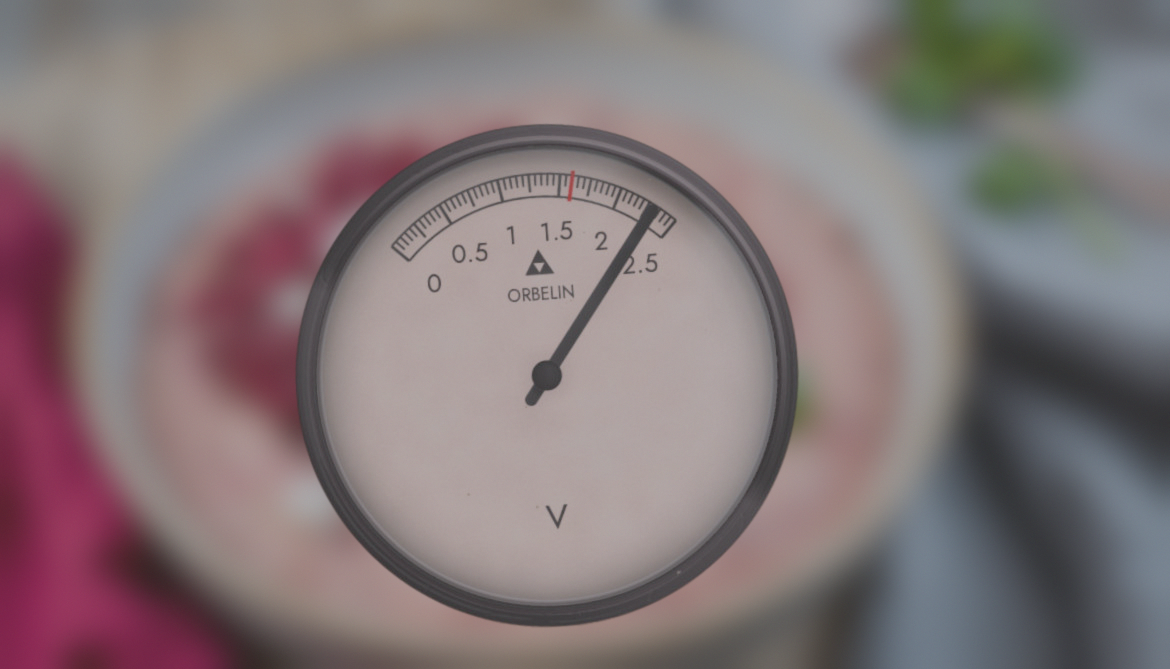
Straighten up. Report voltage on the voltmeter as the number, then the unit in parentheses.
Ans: 2.3 (V)
